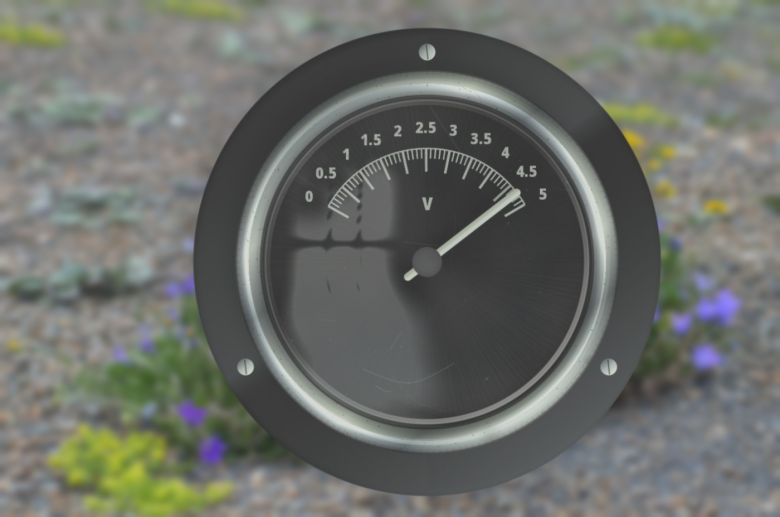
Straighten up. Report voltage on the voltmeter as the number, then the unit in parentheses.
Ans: 4.7 (V)
